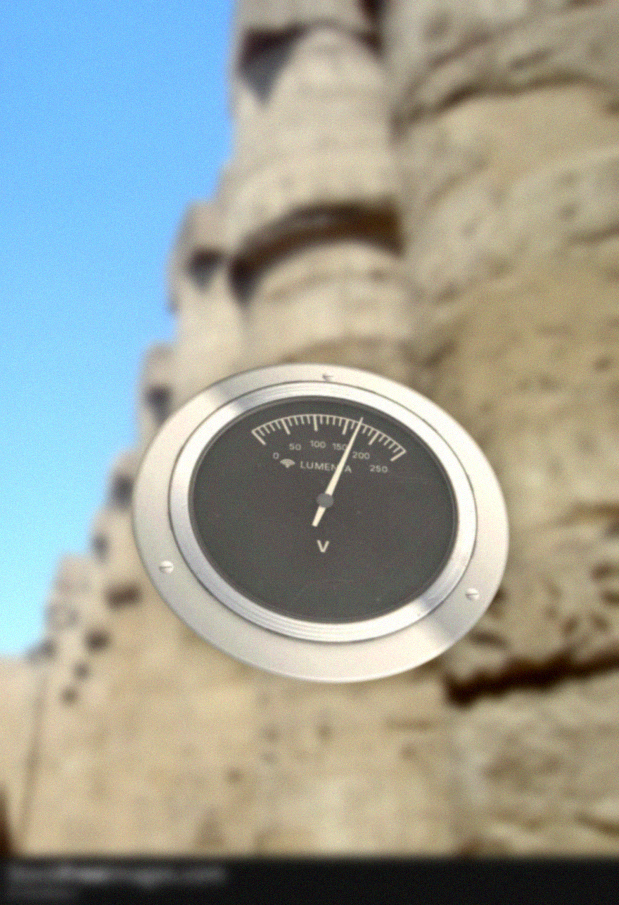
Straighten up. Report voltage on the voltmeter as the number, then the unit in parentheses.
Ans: 170 (V)
